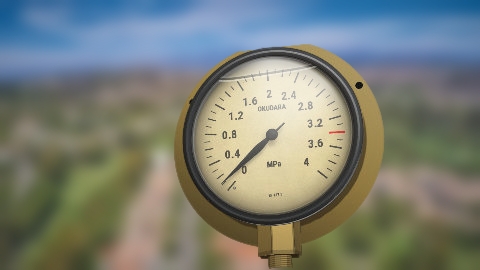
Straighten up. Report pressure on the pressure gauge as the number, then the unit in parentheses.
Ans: 0.1 (MPa)
